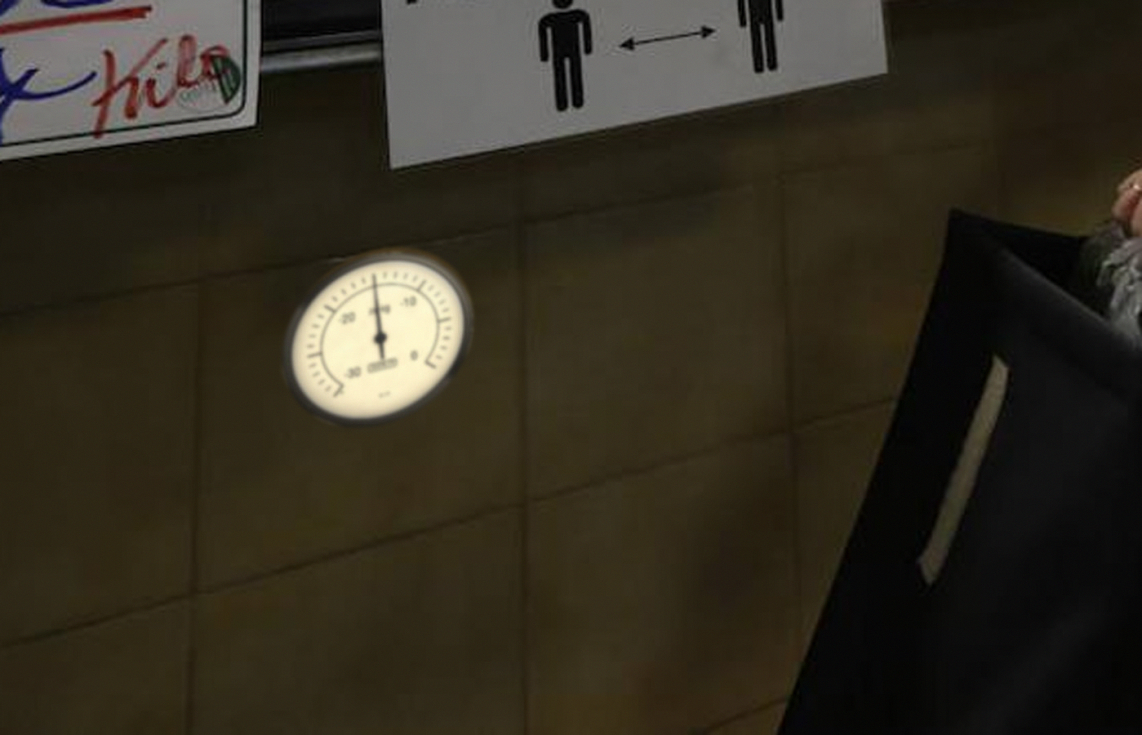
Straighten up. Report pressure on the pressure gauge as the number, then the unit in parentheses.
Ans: -15 (inHg)
